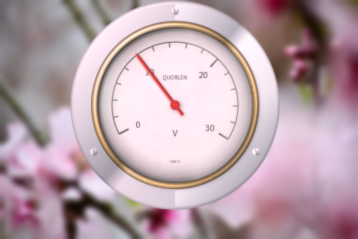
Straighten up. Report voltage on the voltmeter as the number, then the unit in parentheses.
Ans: 10 (V)
